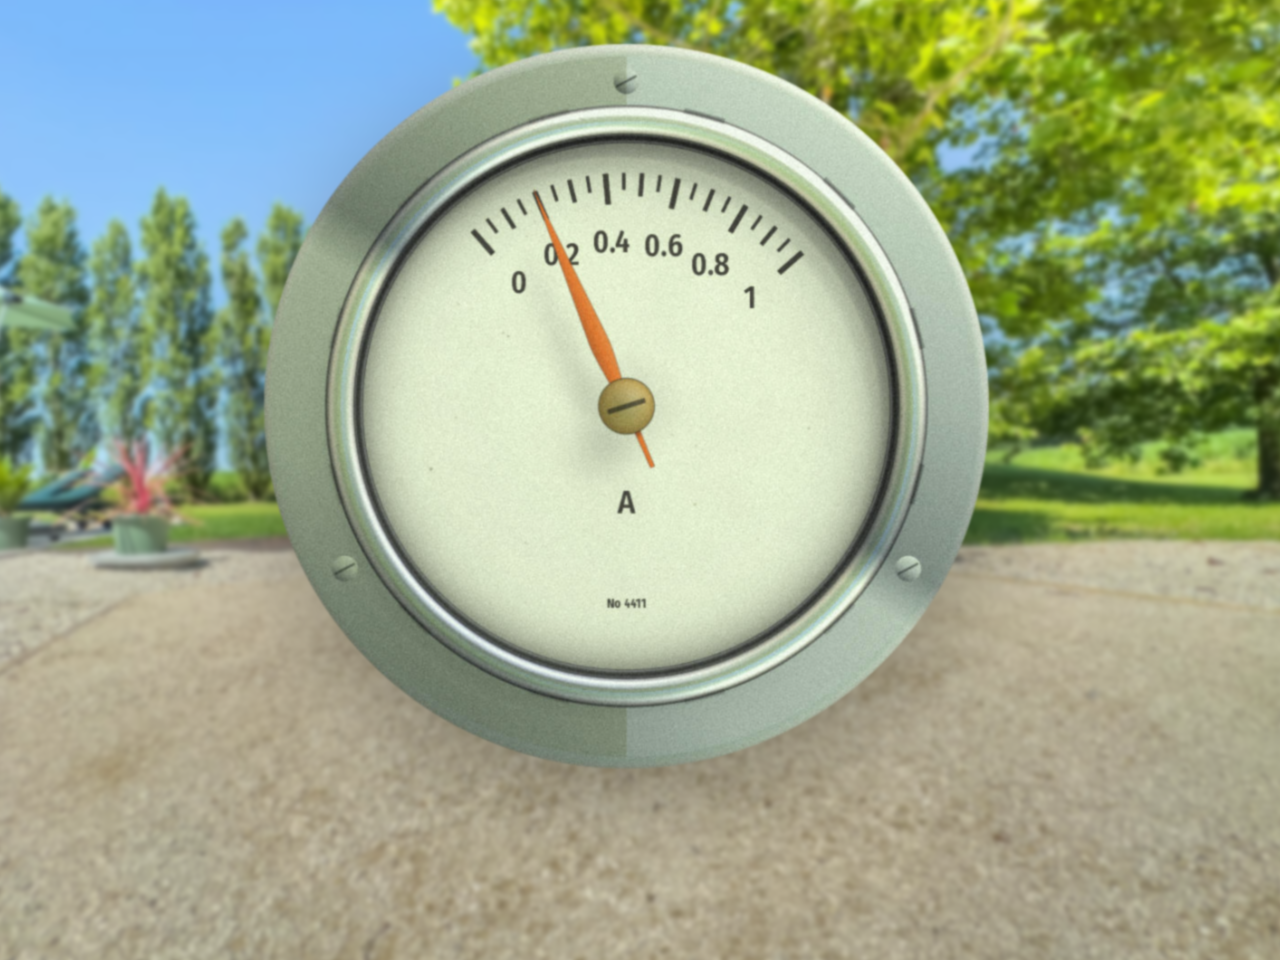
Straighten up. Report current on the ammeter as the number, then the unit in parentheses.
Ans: 0.2 (A)
